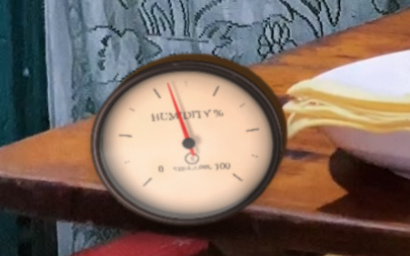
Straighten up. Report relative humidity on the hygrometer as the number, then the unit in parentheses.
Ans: 45 (%)
